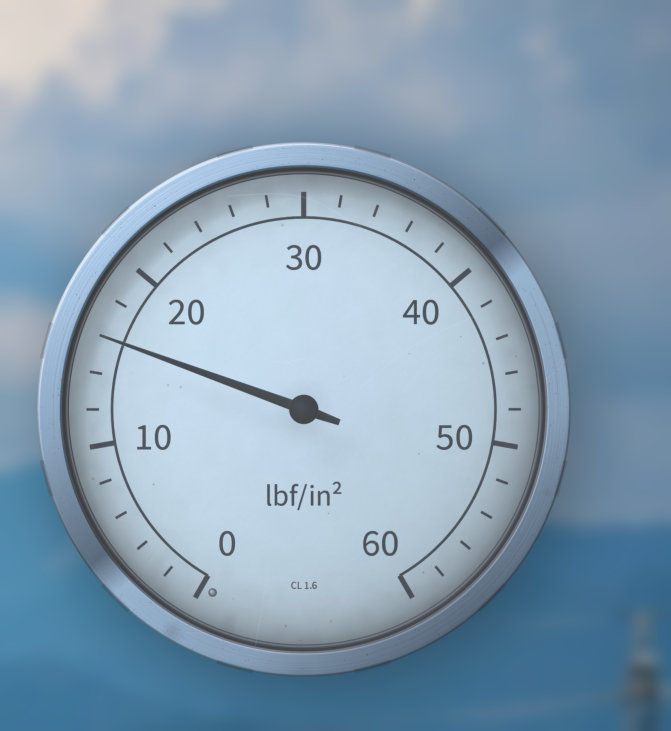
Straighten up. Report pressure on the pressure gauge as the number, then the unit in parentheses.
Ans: 16 (psi)
